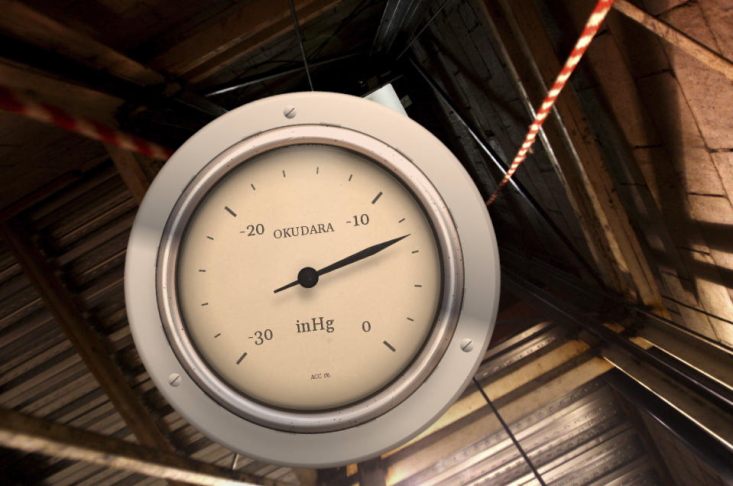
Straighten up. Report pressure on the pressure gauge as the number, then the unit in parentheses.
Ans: -7 (inHg)
